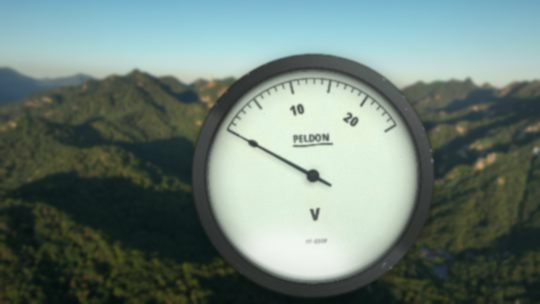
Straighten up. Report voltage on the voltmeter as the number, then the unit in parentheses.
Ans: 0 (V)
